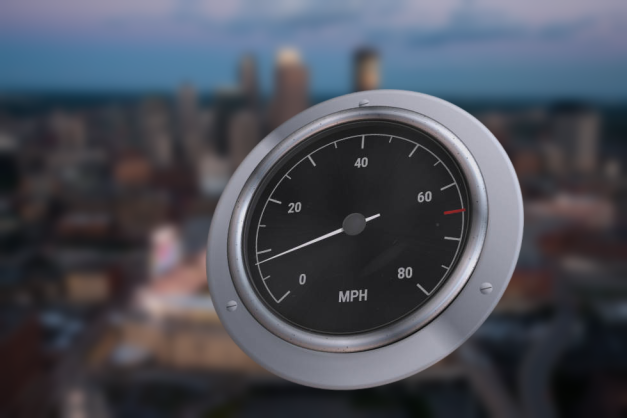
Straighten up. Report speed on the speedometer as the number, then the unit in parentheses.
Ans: 7.5 (mph)
